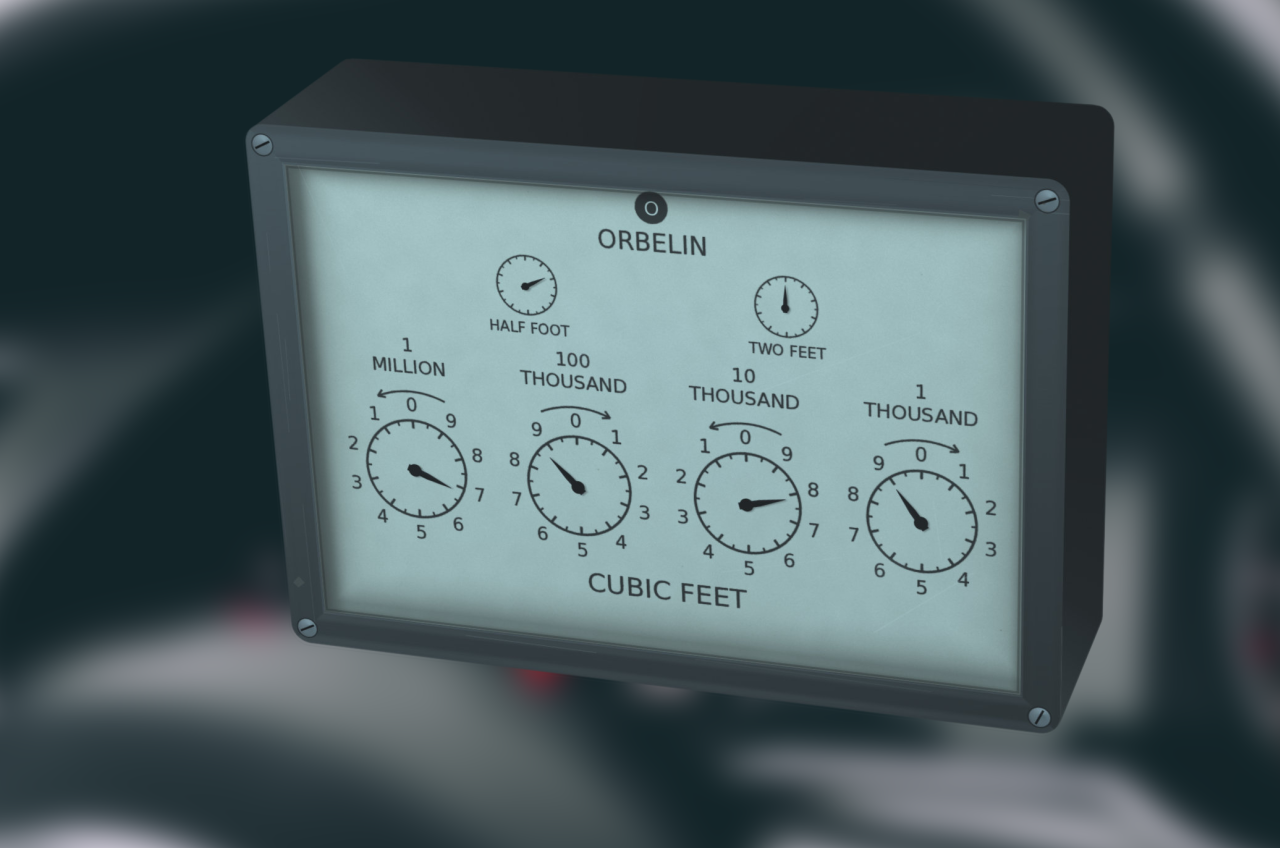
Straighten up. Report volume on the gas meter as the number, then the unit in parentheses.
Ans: 687900 (ft³)
